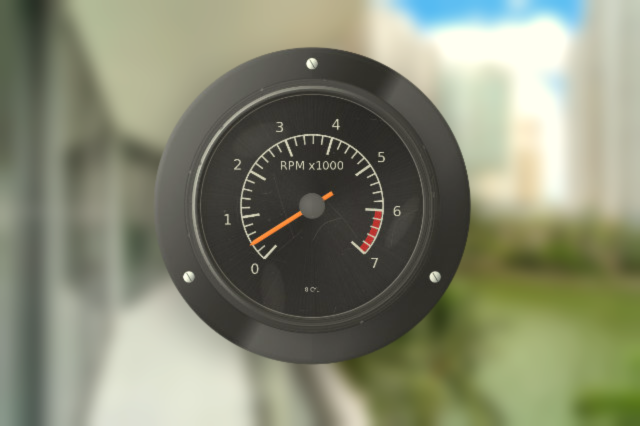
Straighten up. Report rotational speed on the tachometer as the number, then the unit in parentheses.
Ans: 400 (rpm)
